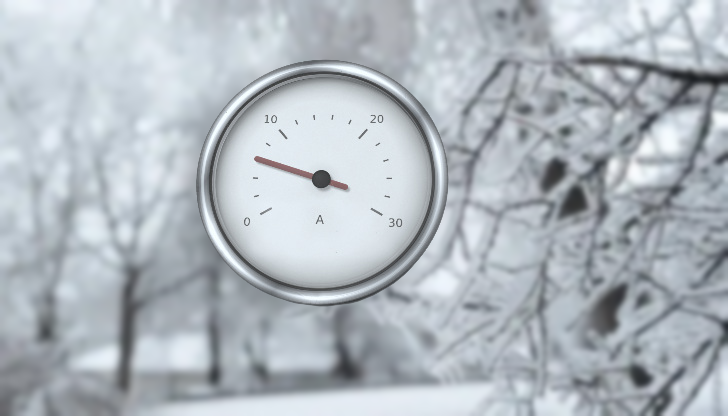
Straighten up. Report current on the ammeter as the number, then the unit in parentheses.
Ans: 6 (A)
